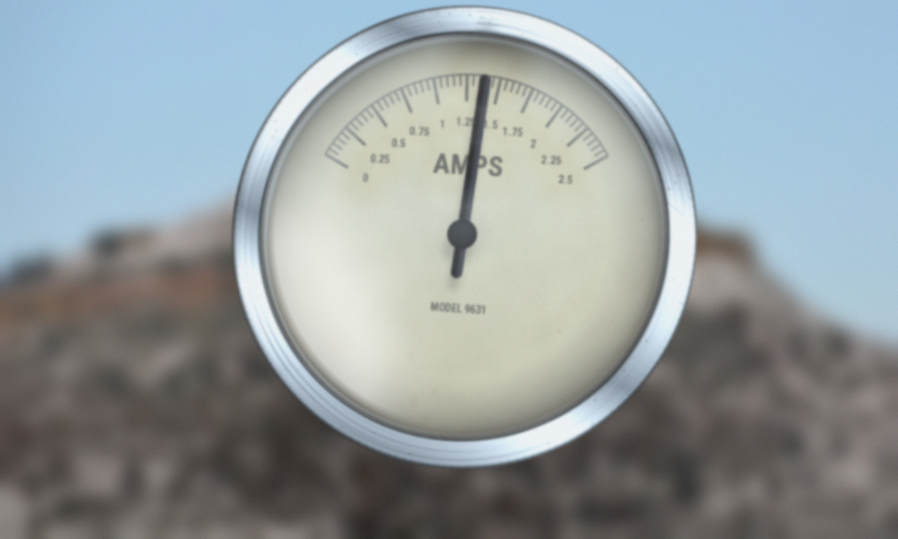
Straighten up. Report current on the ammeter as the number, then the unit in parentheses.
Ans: 1.4 (A)
